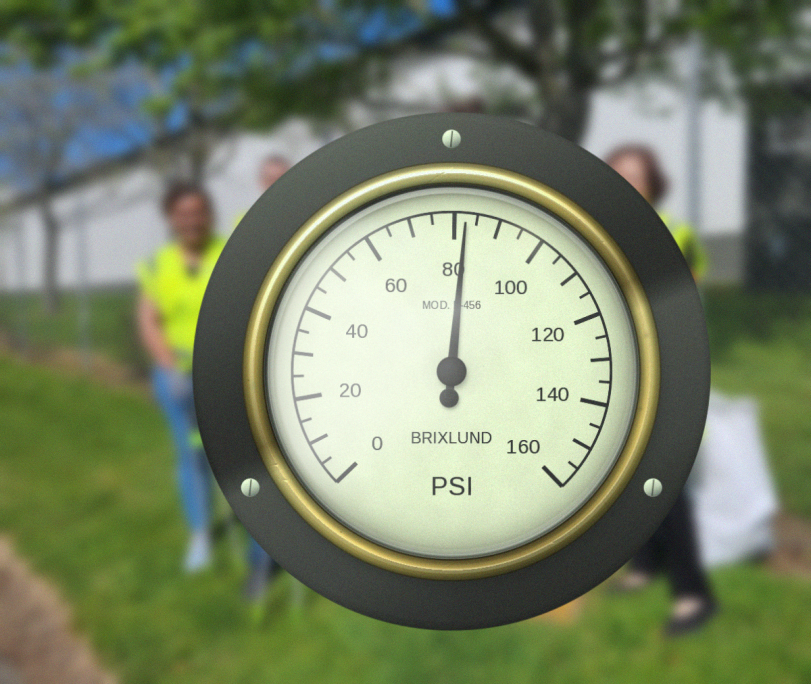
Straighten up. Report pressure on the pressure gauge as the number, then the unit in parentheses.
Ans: 82.5 (psi)
